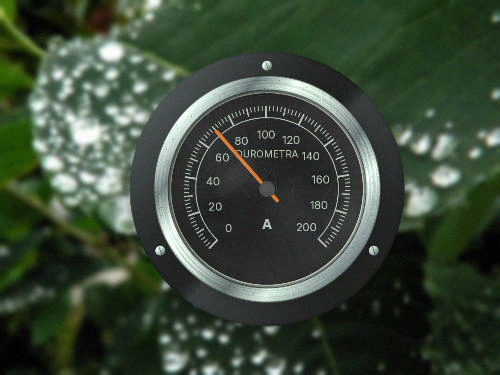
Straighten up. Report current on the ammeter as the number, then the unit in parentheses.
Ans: 70 (A)
